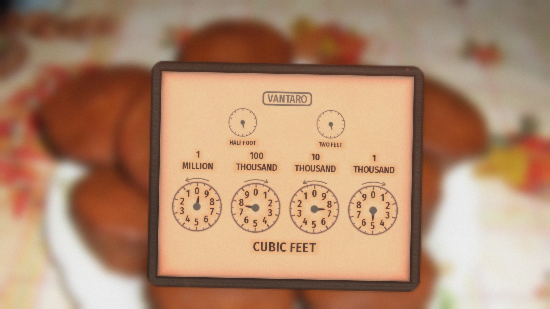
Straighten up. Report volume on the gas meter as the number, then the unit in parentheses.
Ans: 977500 (ft³)
